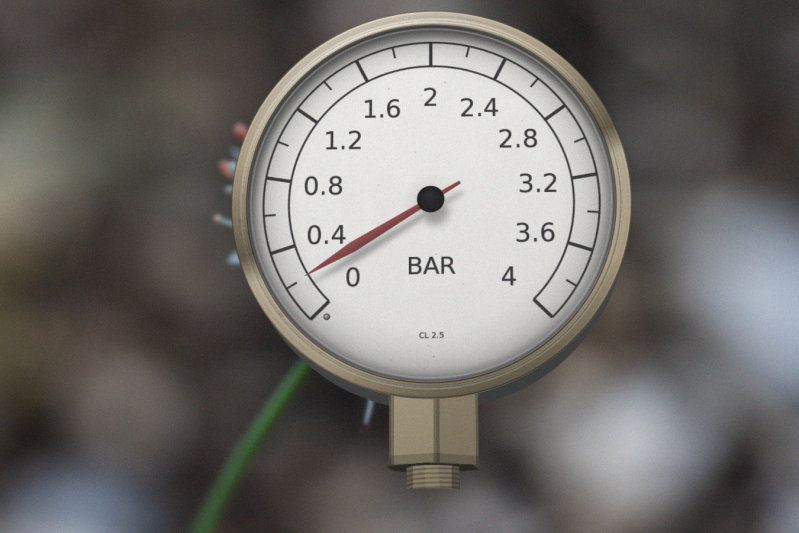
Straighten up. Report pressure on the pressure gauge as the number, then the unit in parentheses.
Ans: 0.2 (bar)
